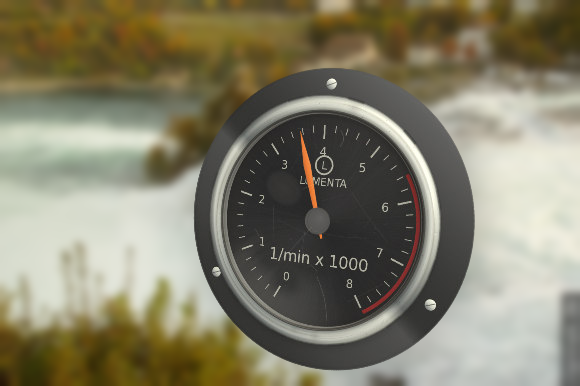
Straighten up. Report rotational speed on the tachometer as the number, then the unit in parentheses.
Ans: 3600 (rpm)
